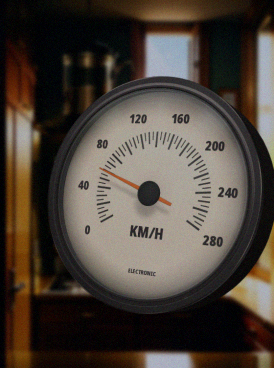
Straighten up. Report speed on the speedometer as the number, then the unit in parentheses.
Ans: 60 (km/h)
